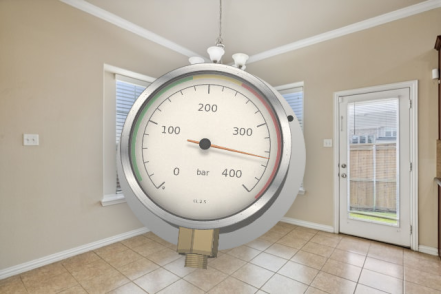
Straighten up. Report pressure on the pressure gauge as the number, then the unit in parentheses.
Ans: 350 (bar)
